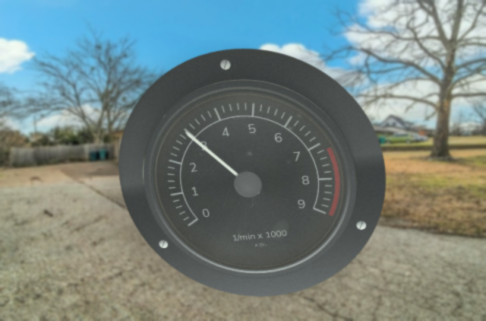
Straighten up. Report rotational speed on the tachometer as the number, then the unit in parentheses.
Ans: 3000 (rpm)
